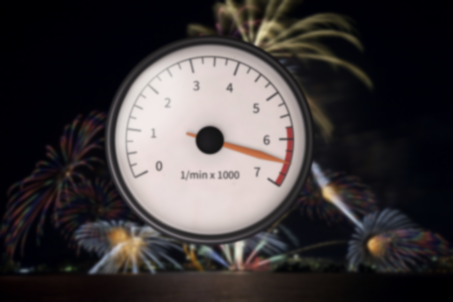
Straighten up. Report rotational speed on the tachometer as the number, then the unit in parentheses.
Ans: 6500 (rpm)
